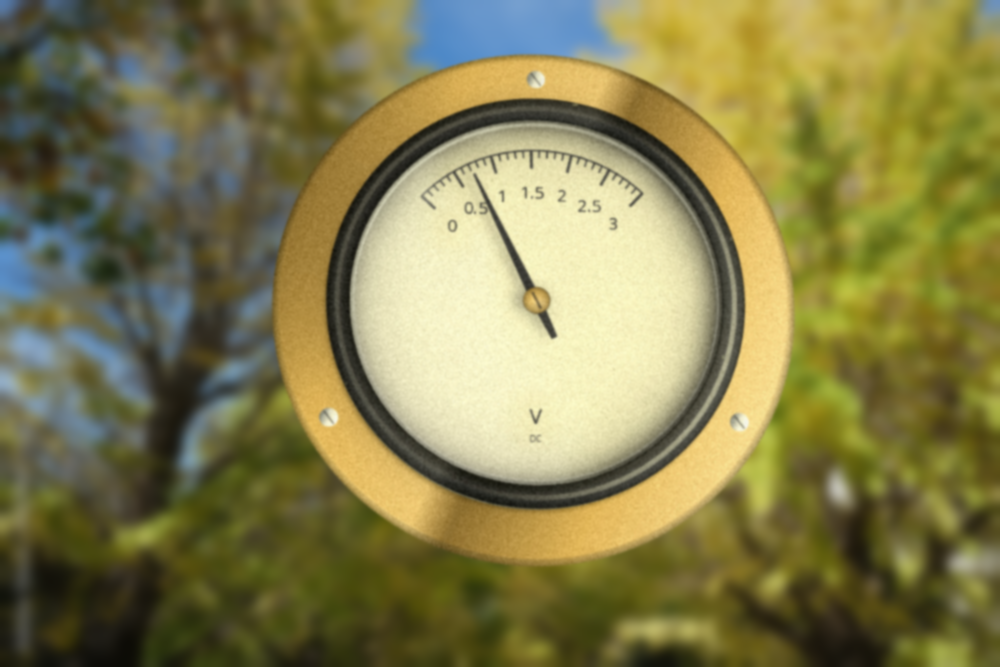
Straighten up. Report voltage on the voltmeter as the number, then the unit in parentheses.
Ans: 0.7 (V)
